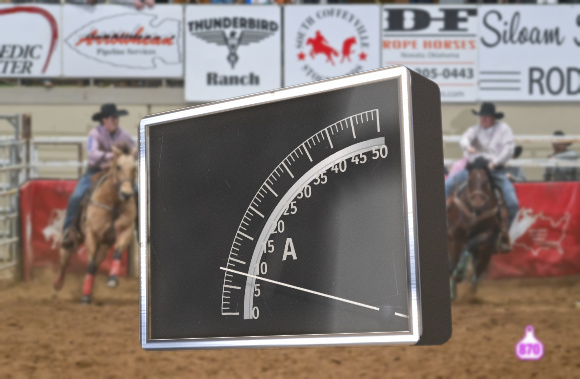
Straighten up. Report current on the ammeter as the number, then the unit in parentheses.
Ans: 8 (A)
